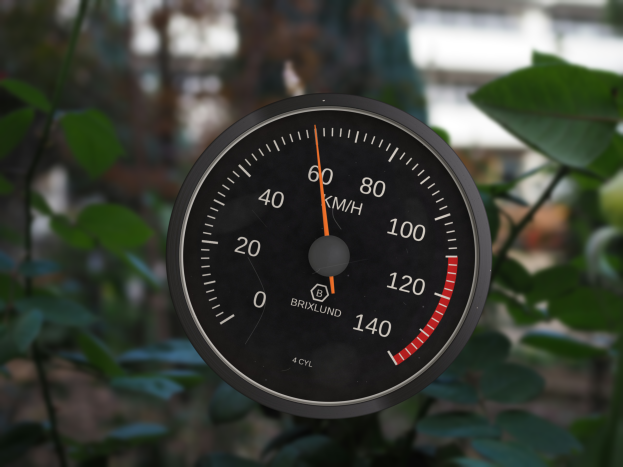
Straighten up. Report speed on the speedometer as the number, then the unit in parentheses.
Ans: 60 (km/h)
